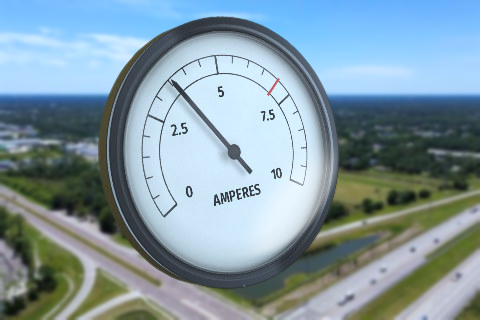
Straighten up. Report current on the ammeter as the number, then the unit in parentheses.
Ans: 3.5 (A)
